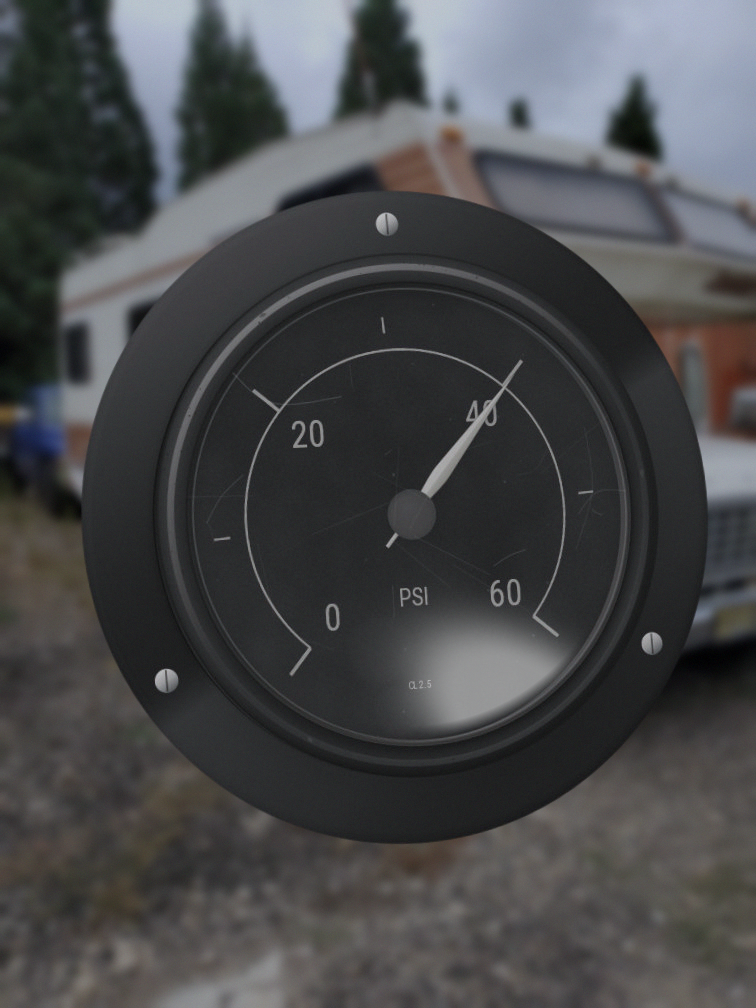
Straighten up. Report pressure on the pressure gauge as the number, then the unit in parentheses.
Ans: 40 (psi)
